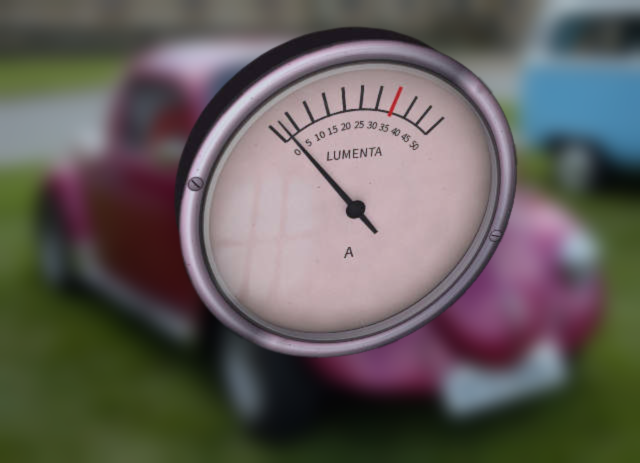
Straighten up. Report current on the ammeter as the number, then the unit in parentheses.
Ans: 2.5 (A)
